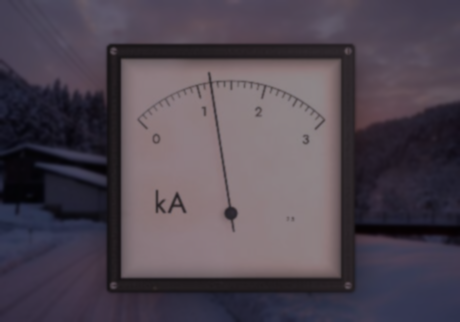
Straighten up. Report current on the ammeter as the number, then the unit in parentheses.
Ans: 1.2 (kA)
